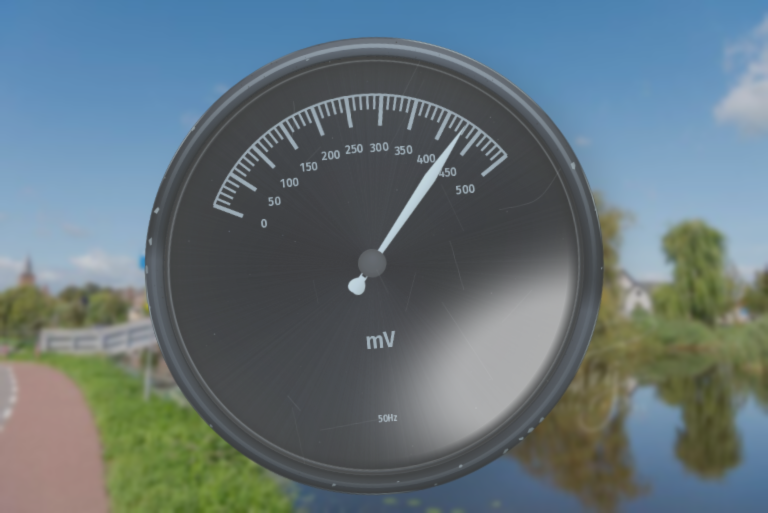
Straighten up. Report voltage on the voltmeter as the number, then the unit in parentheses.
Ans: 430 (mV)
